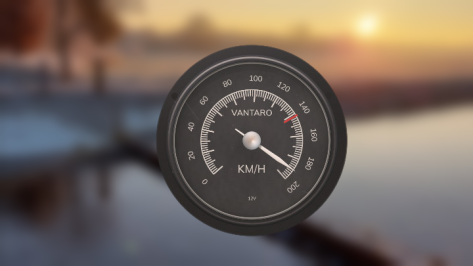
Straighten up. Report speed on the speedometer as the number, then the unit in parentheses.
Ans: 190 (km/h)
